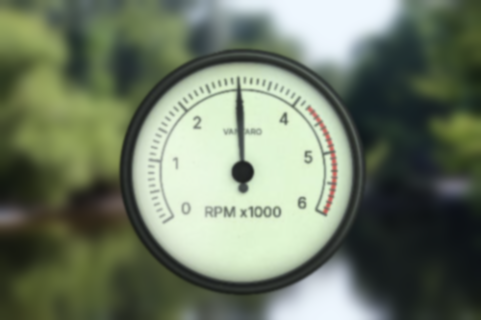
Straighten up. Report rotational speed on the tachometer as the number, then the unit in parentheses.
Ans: 3000 (rpm)
